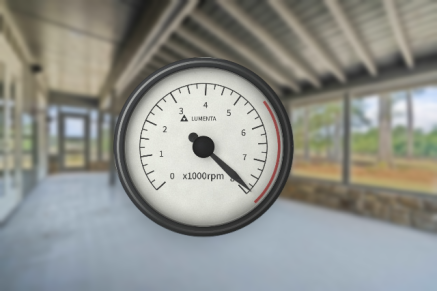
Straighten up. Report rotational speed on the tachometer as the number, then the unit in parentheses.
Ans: 7875 (rpm)
